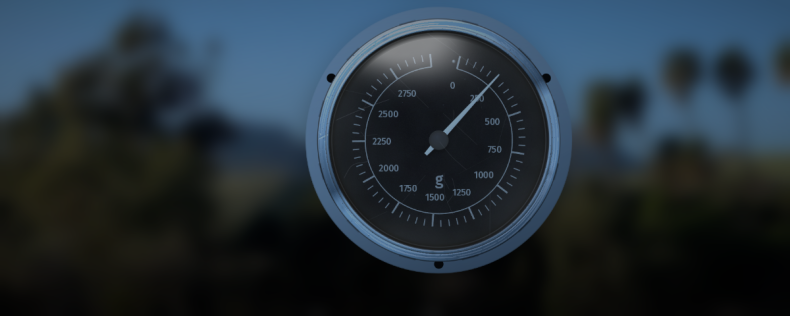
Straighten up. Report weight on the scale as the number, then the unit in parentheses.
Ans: 250 (g)
